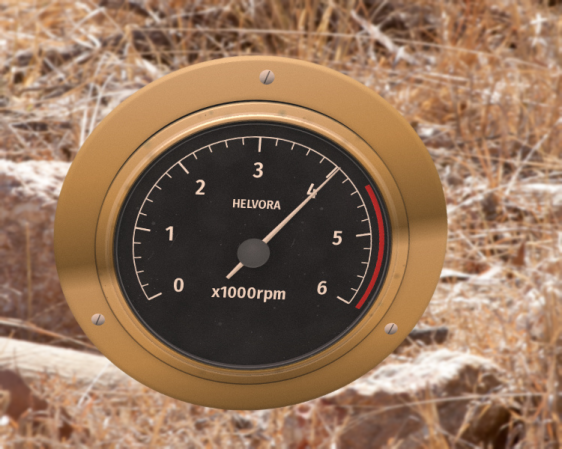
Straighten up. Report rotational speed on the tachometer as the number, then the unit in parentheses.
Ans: 4000 (rpm)
